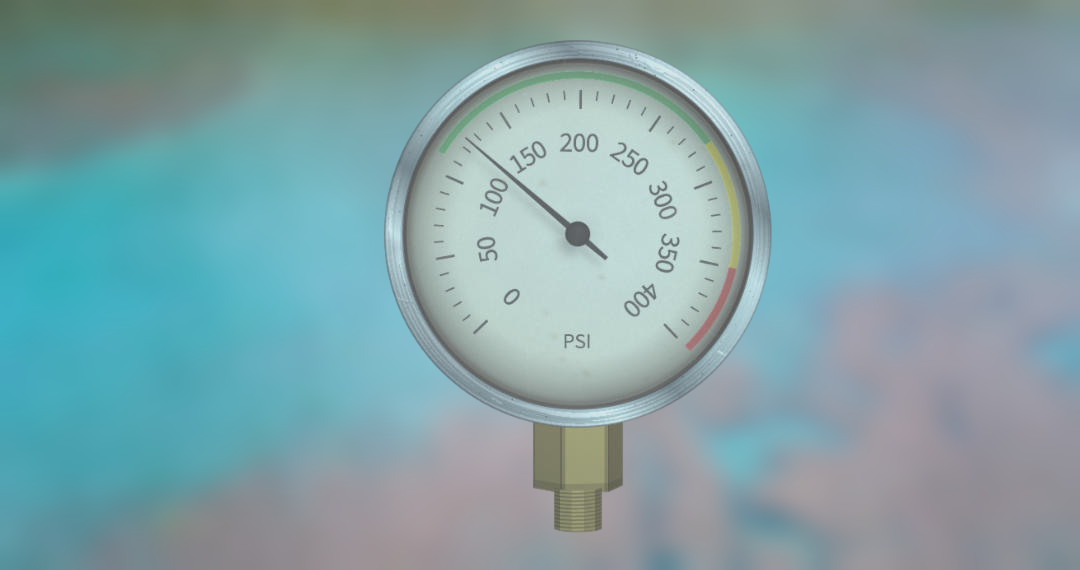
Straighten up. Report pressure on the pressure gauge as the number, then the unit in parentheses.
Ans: 125 (psi)
